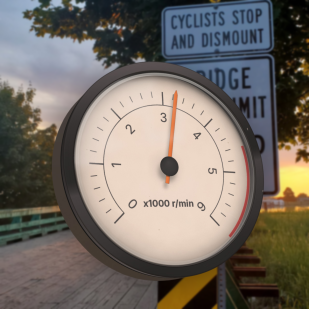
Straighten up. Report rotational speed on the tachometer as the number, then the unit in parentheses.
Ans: 3200 (rpm)
